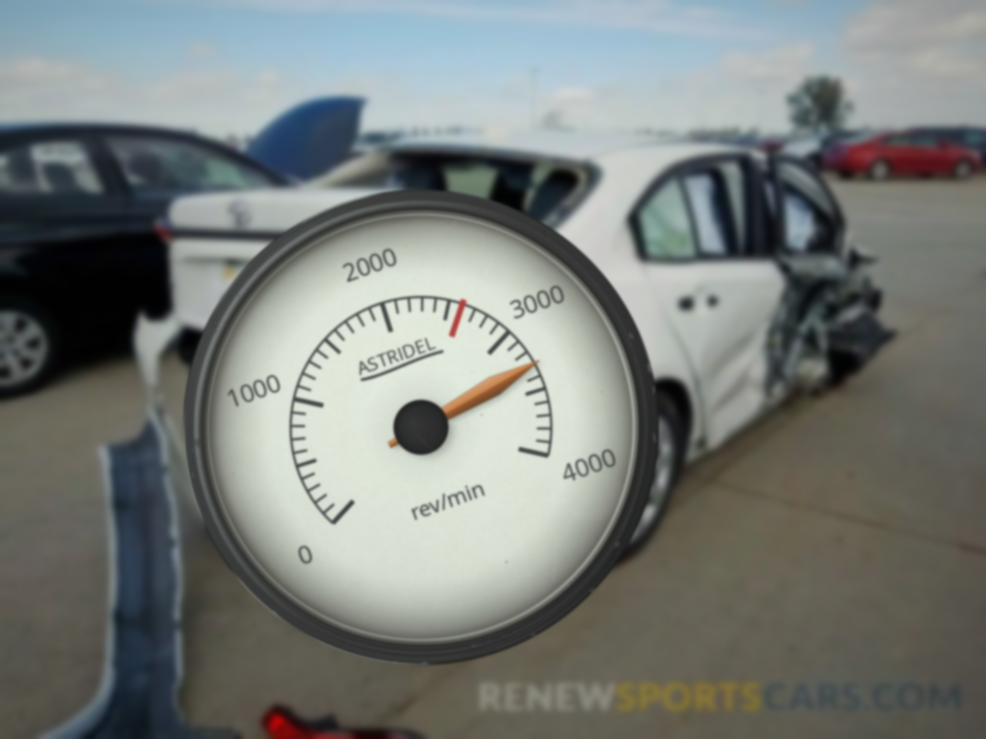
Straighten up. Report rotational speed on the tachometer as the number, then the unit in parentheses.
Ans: 3300 (rpm)
